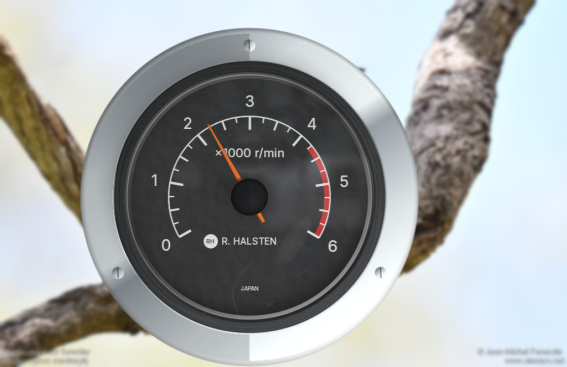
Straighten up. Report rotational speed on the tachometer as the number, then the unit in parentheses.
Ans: 2250 (rpm)
